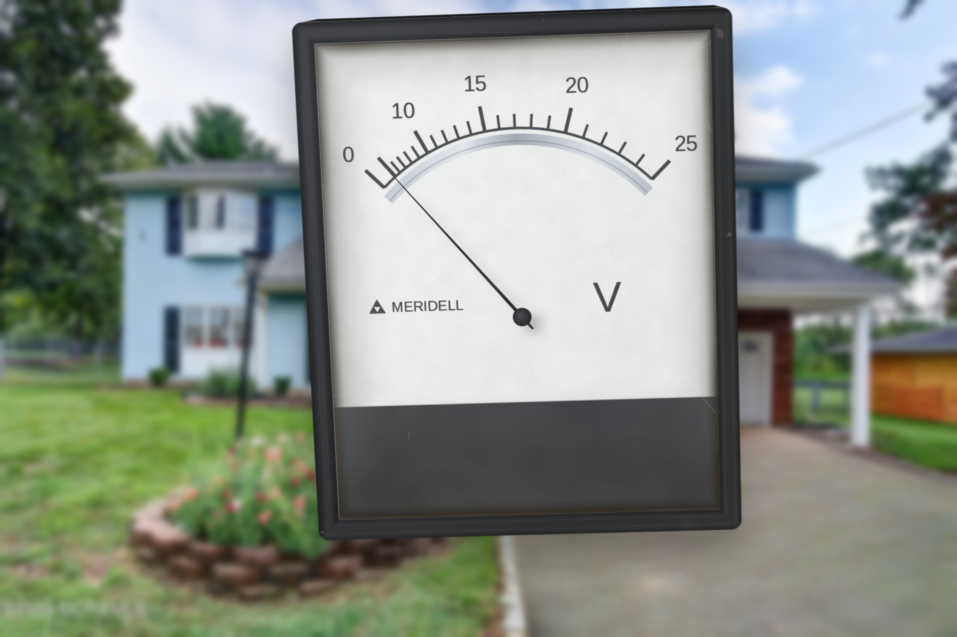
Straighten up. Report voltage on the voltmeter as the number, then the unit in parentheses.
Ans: 5 (V)
